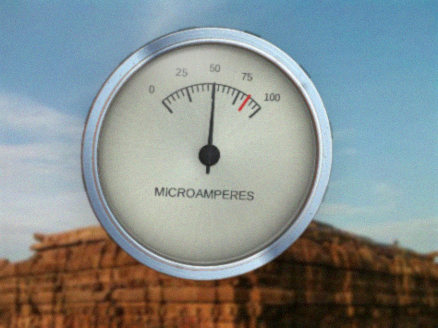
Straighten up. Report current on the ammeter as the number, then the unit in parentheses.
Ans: 50 (µA)
